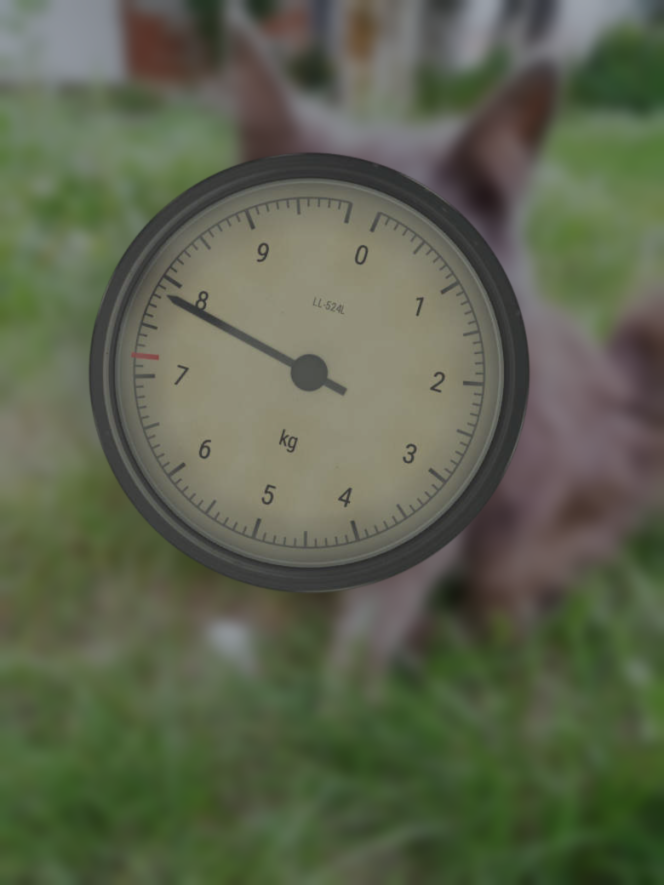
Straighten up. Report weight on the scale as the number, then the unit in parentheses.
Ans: 7.85 (kg)
